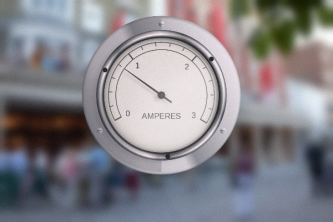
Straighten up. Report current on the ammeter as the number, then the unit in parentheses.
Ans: 0.8 (A)
